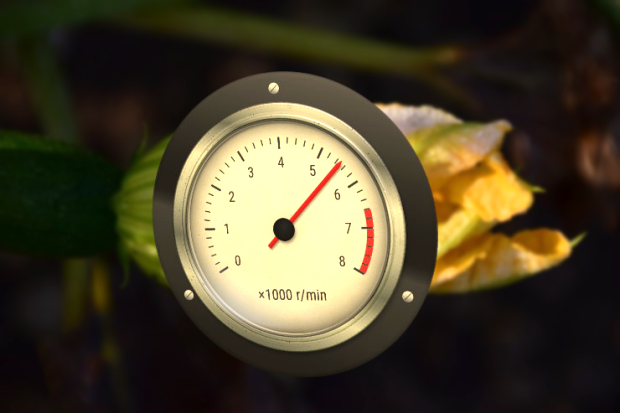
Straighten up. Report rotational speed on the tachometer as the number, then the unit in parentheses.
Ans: 5500 (rpm)
